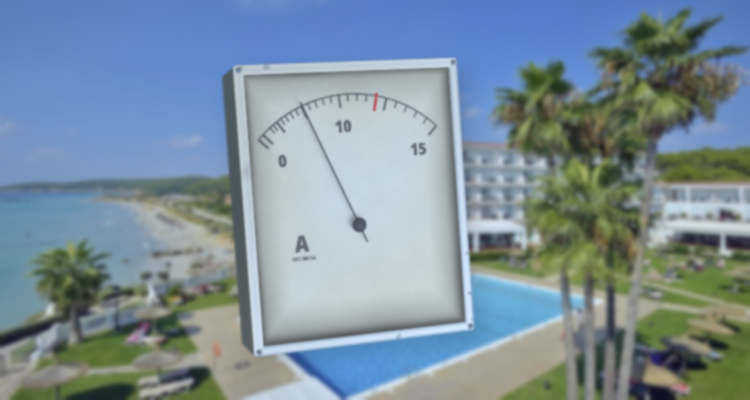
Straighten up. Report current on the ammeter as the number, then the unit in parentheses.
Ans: 7.5 (A)
